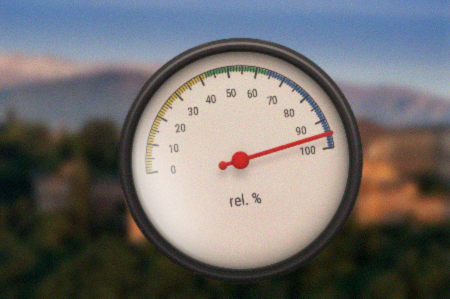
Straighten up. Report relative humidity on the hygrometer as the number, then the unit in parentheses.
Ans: 95 (%)
